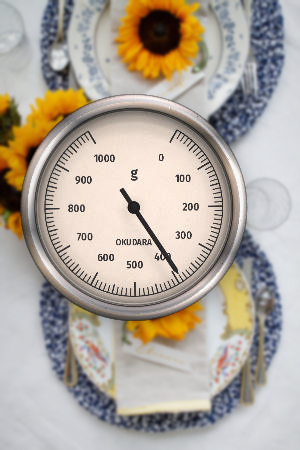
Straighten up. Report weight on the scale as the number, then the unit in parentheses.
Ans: 390 (g)
